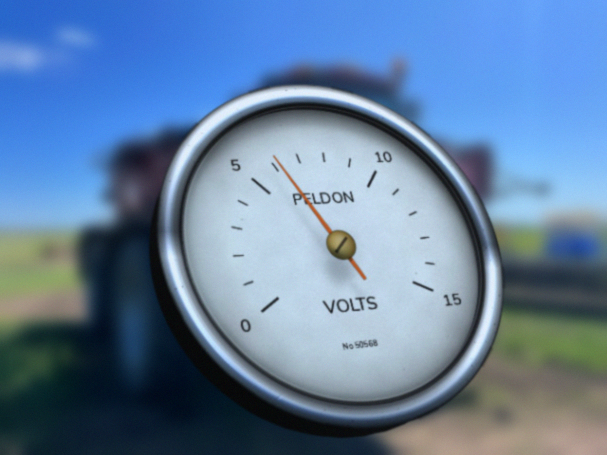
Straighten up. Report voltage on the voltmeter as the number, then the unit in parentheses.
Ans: 6 (V)
